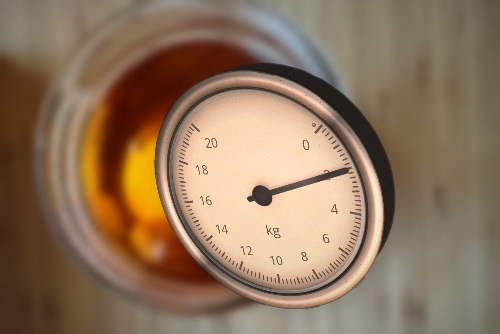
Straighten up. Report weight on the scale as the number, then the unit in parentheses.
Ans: 2 (kg)
